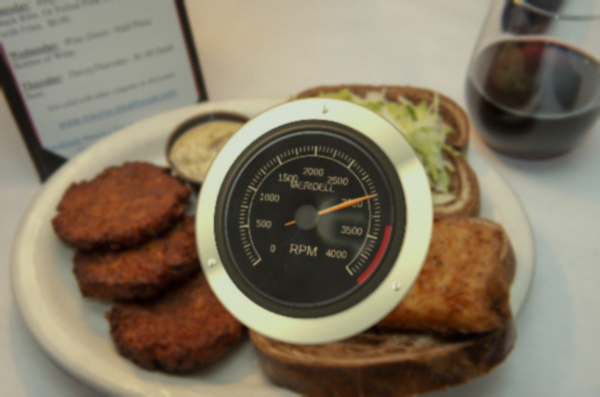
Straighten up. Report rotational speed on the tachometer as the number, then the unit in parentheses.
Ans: 3000 (rpm)
